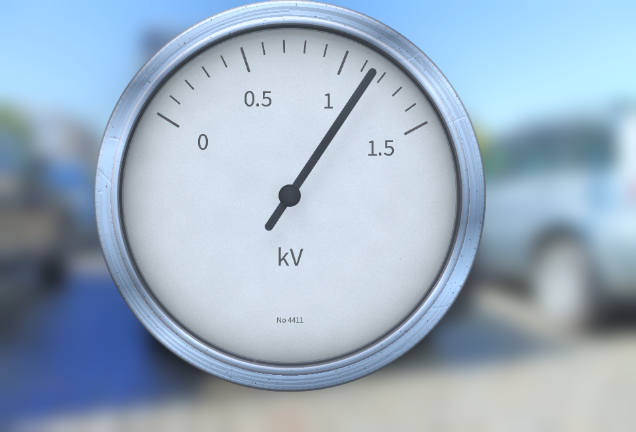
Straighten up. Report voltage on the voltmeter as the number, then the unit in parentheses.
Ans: 1.15 (kV)
